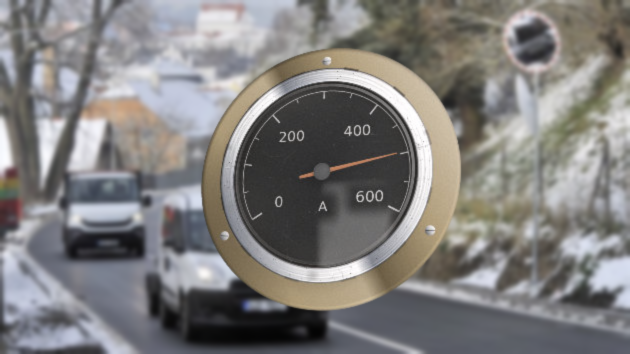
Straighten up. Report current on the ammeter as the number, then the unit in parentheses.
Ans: 500 (A)
